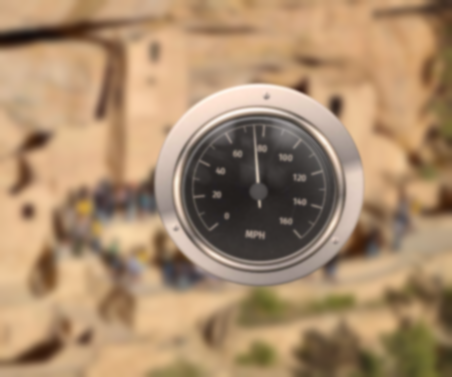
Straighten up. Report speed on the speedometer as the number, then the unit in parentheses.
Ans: 75 (mph)
